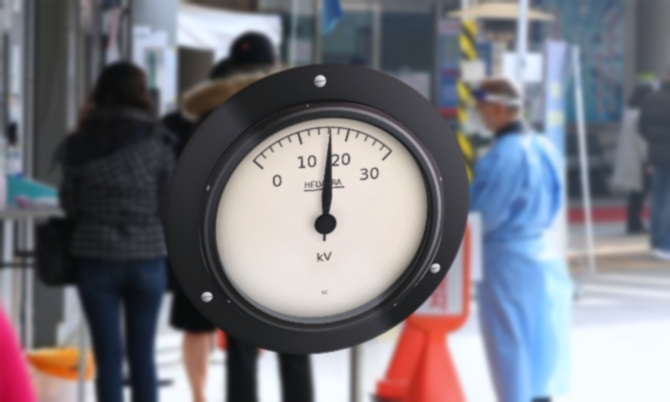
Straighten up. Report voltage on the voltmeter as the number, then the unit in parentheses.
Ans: 16 (kV)
